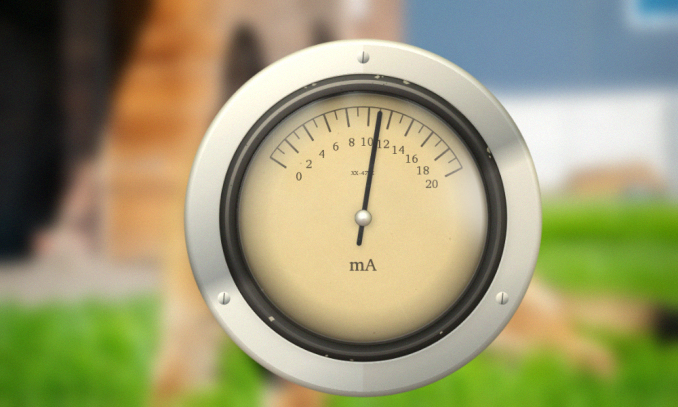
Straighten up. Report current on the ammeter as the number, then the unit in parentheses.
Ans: 11 (mA)
